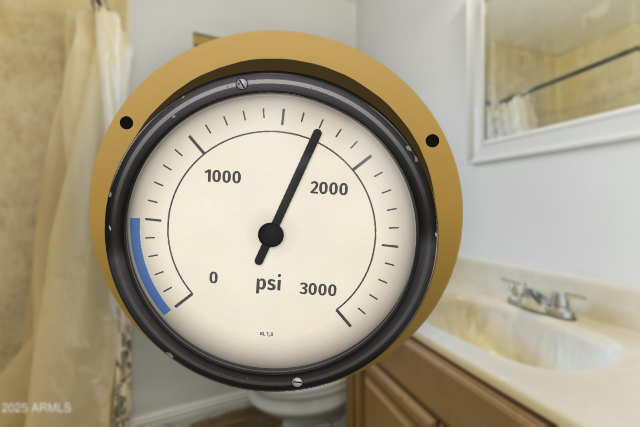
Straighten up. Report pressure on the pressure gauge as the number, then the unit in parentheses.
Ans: 1700 (psi)
